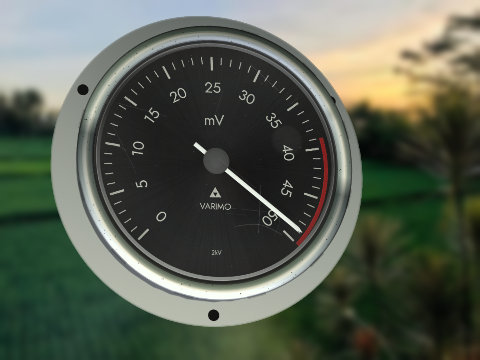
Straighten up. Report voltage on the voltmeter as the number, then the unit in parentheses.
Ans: 49 (mV)
